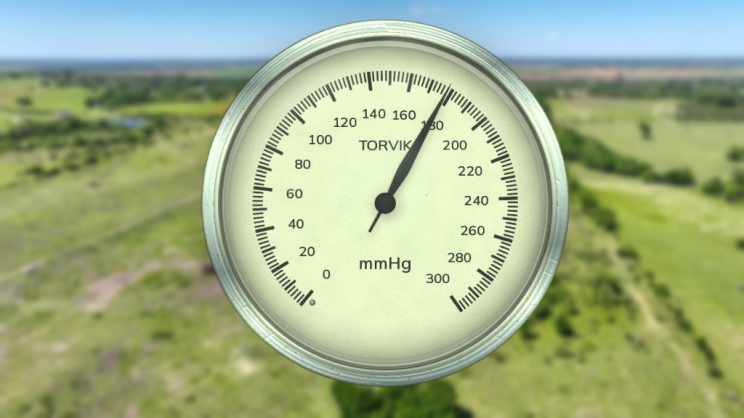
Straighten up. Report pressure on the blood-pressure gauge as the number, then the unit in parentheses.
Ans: 178 (mmHg)
